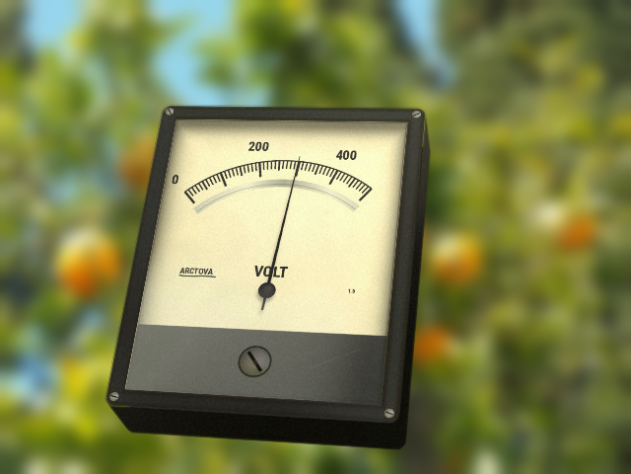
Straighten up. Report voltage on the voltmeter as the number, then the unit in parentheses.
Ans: 300 (V)
